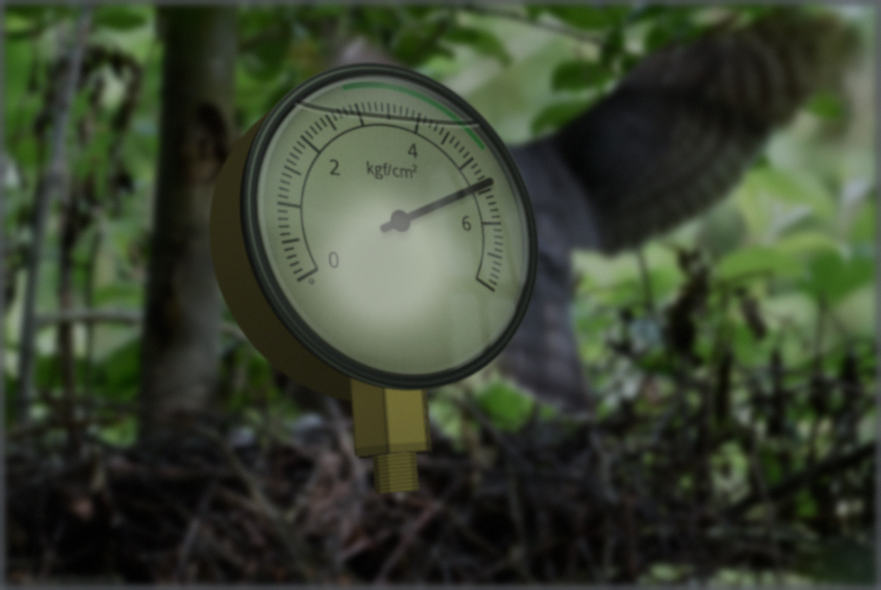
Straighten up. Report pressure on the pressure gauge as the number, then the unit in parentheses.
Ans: 5.4 (kg/cm²)
